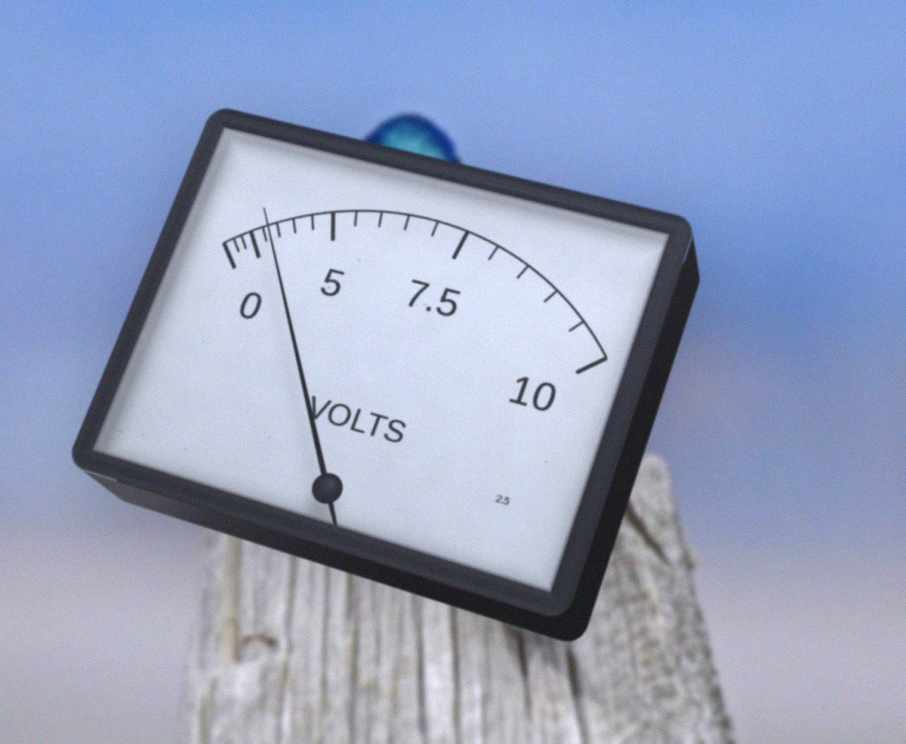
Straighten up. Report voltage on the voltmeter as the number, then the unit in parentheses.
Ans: 3.25 (V)
